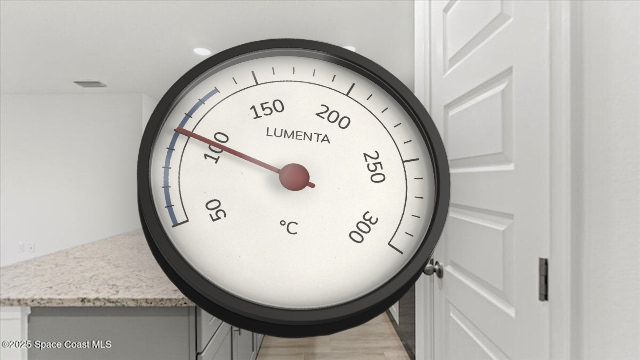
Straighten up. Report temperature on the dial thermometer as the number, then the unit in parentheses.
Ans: 100 (°C)
